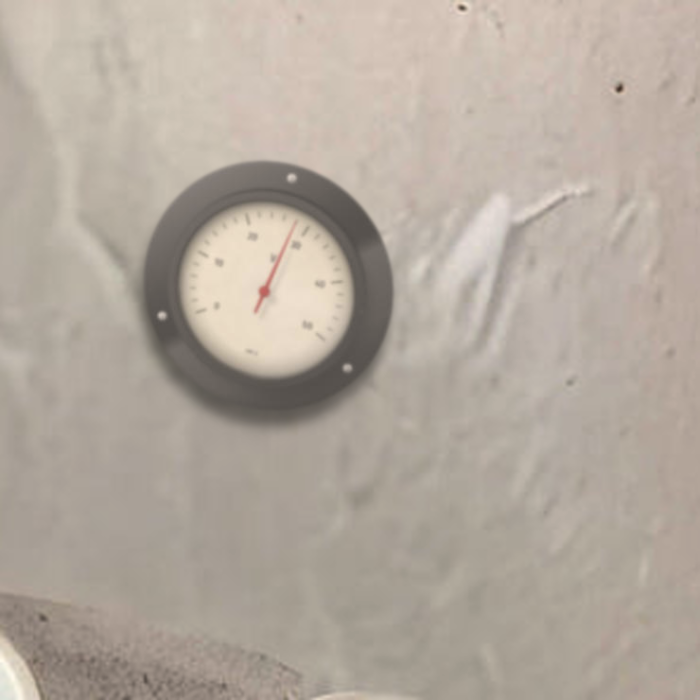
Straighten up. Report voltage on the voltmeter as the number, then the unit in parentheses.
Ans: 28 (V)
